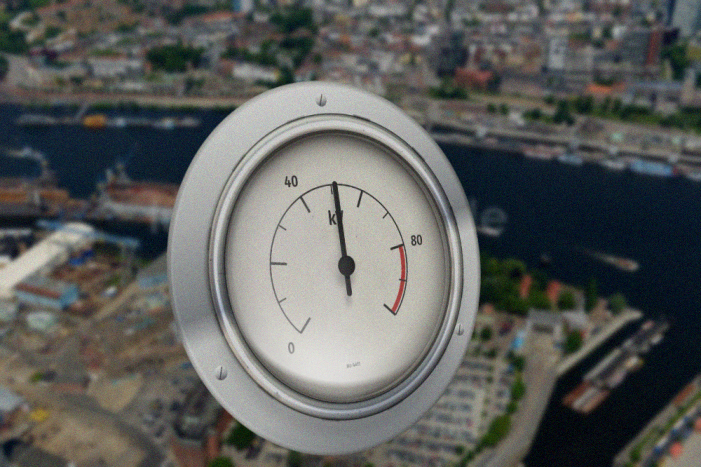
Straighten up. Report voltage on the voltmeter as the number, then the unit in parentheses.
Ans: 50 (kV)
